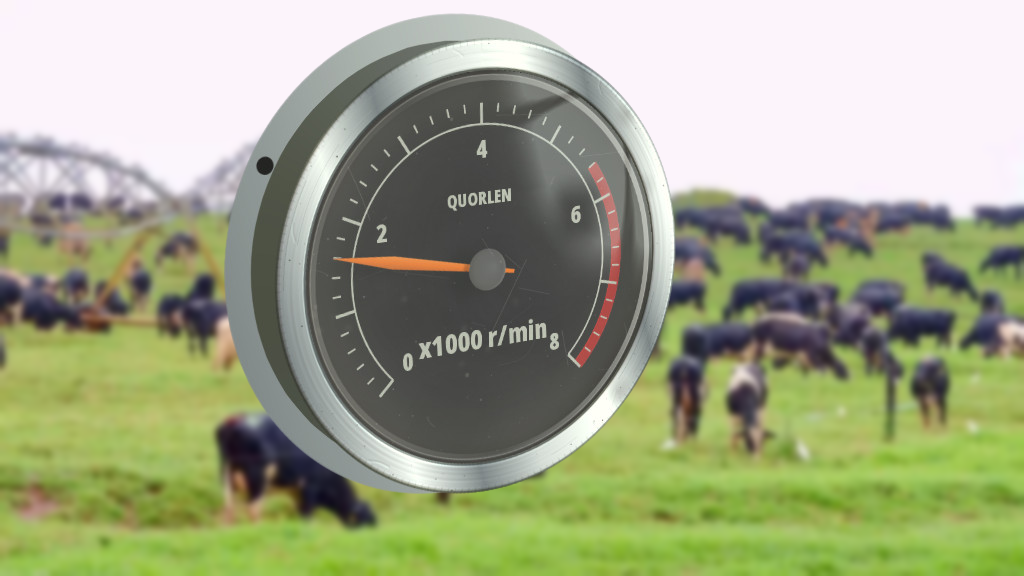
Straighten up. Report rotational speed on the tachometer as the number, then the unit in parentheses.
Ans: 1600 (rpm)
